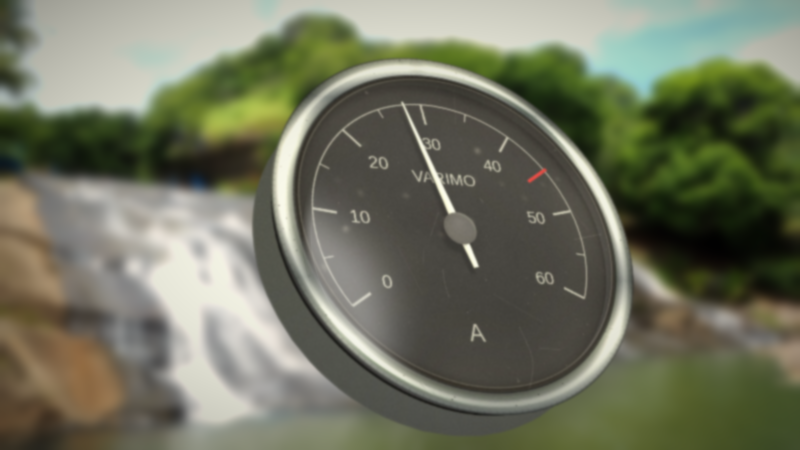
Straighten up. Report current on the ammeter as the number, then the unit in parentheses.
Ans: 27.5 (A)
